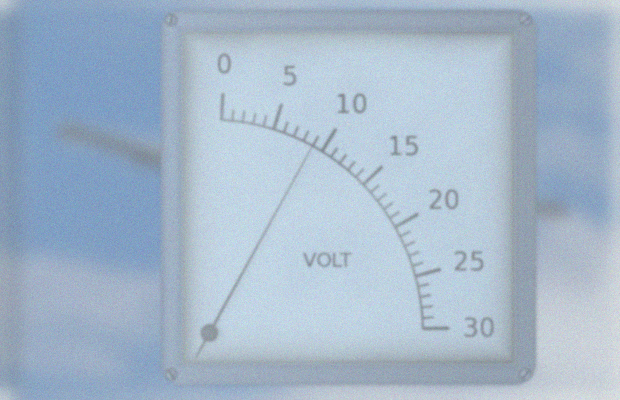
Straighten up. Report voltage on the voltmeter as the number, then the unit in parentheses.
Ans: 9 (V)
